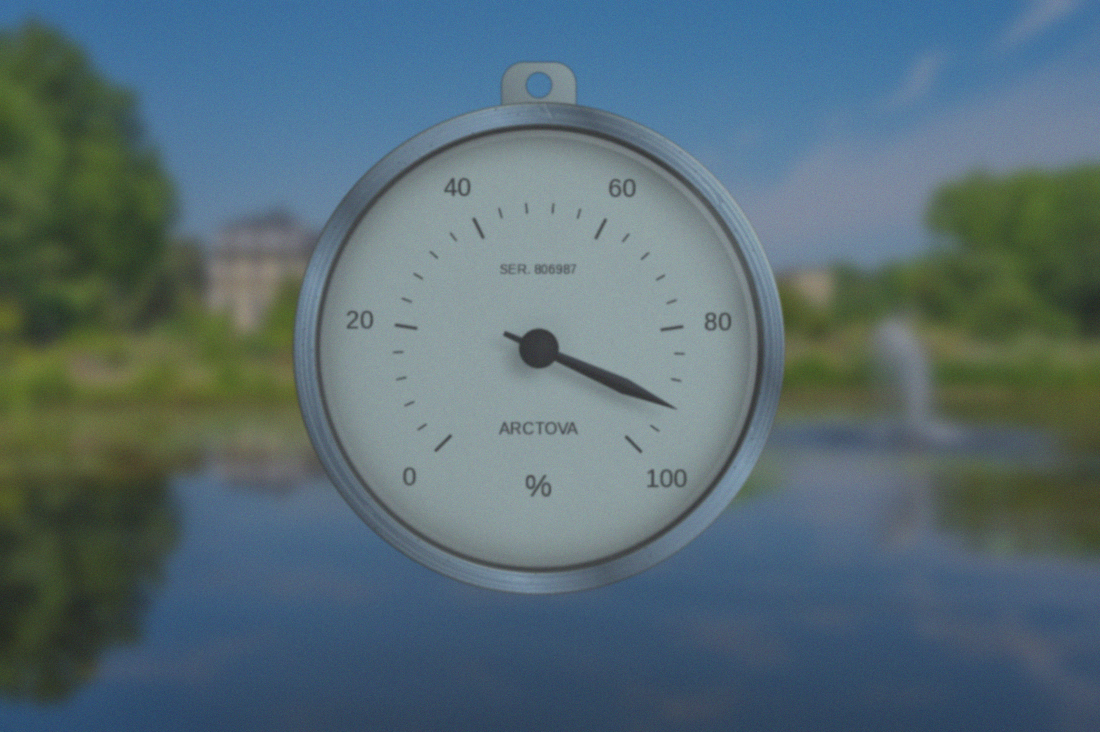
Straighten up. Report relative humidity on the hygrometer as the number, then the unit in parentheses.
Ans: 92 (%)
